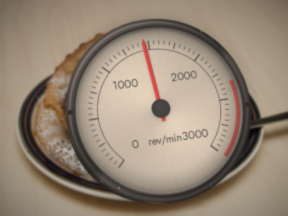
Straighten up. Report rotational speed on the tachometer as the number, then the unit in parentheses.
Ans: 1450 (rpm)
